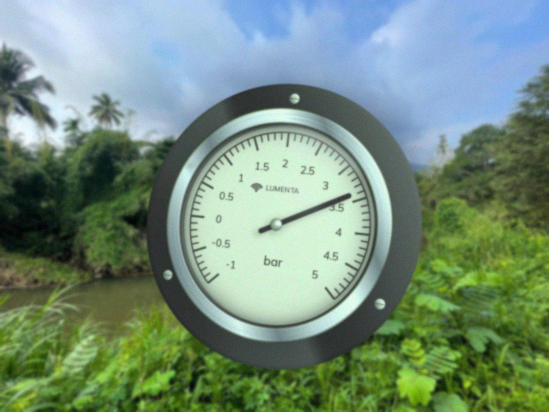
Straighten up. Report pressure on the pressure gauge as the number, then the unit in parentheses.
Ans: 3.4 (bar)
